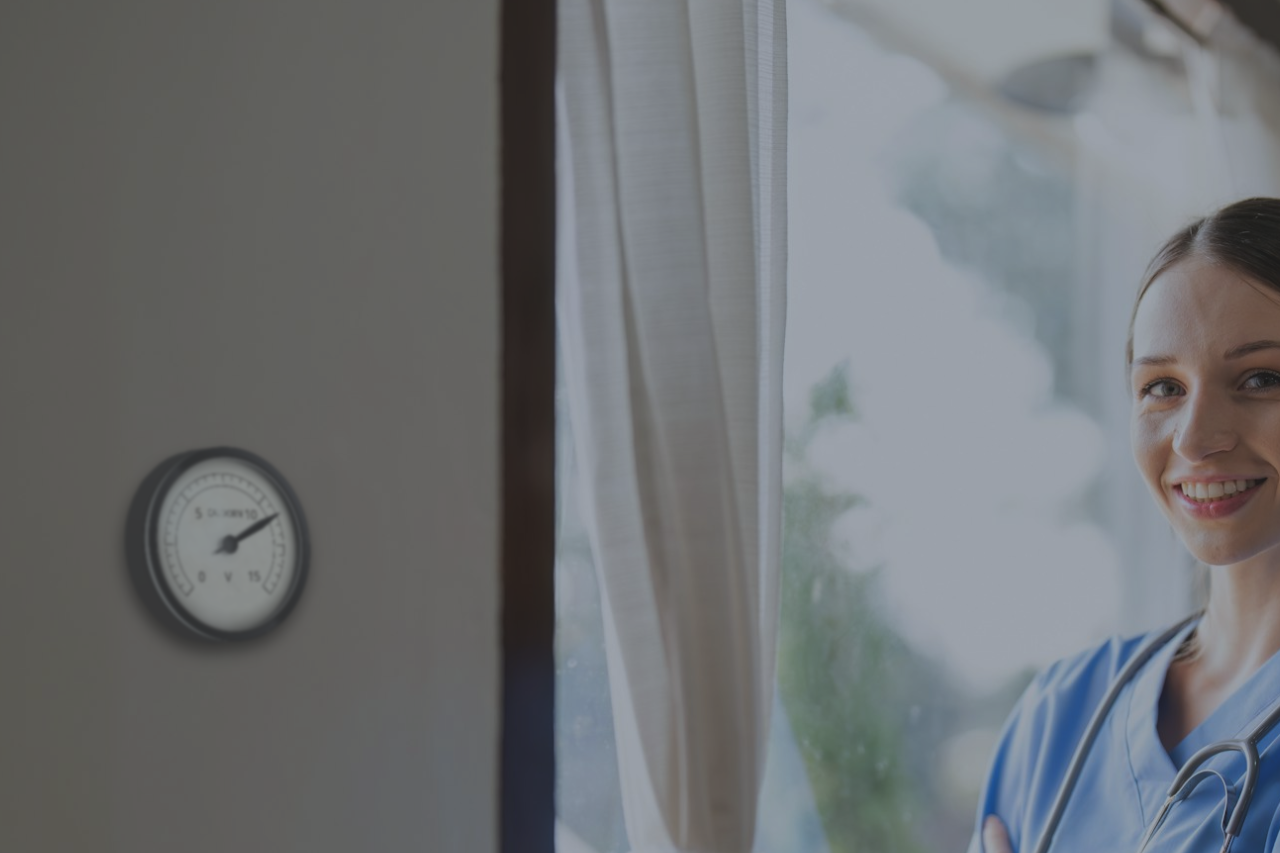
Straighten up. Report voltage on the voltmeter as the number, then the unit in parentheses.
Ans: 11 (V)
